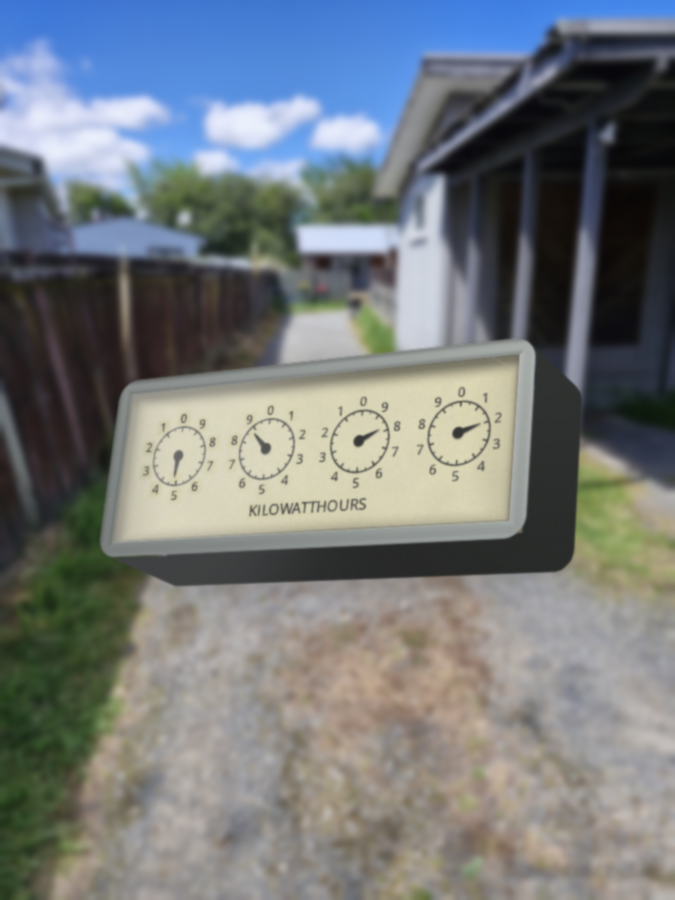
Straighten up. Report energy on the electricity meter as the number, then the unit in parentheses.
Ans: 4882 (kWh)
